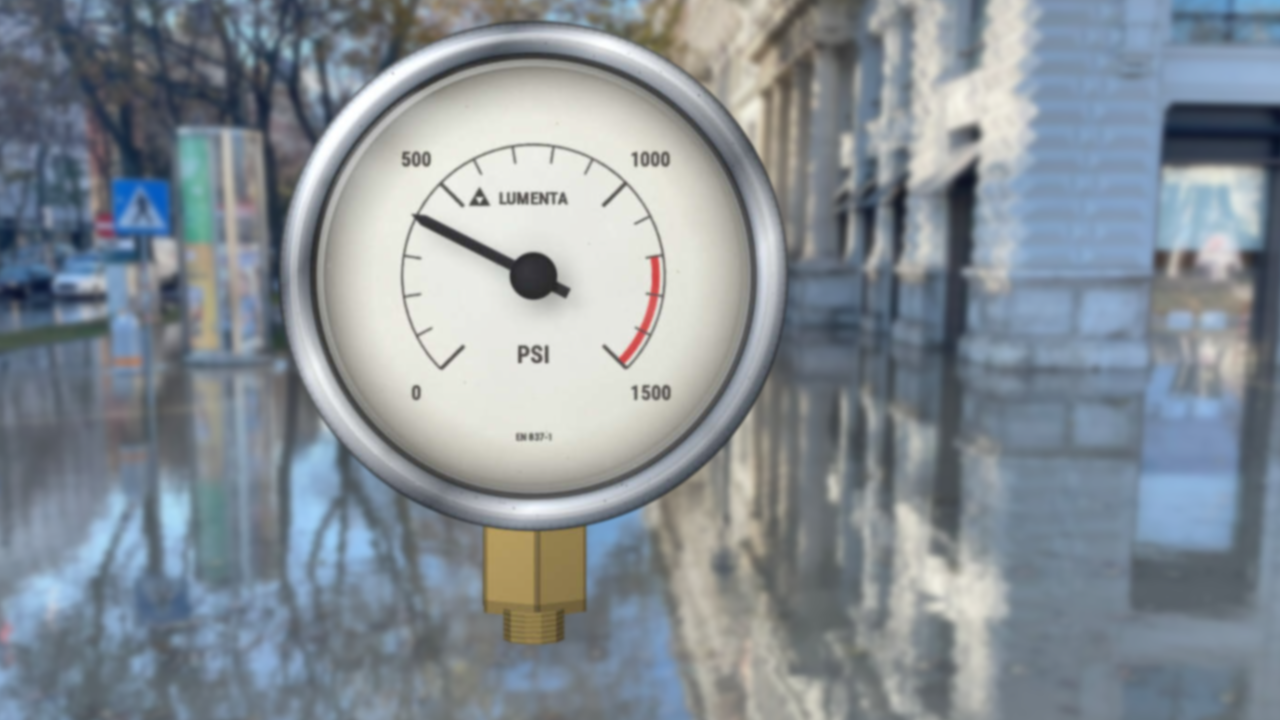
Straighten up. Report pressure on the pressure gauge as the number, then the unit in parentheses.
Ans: 400 (psi)
